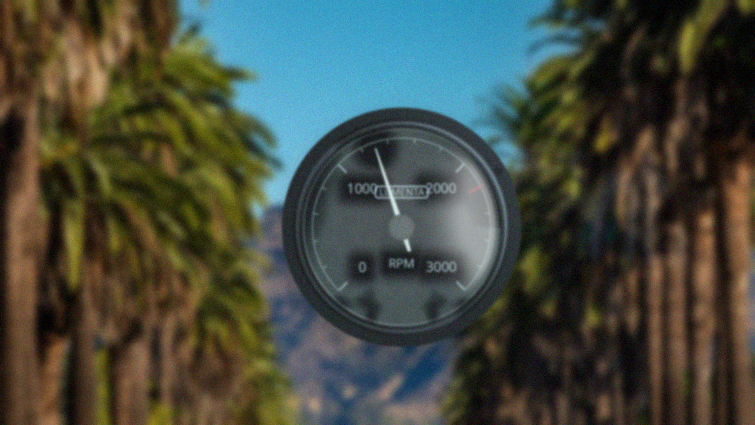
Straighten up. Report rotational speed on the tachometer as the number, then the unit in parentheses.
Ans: 1300 (rpm)
